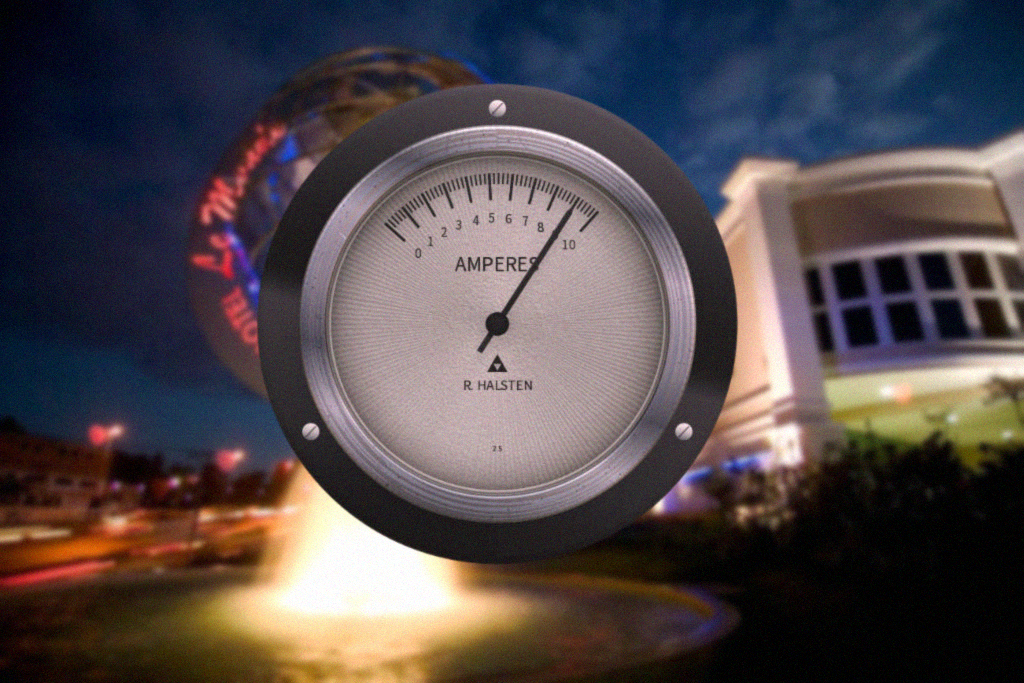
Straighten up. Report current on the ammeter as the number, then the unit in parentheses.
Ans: 9 (A)
